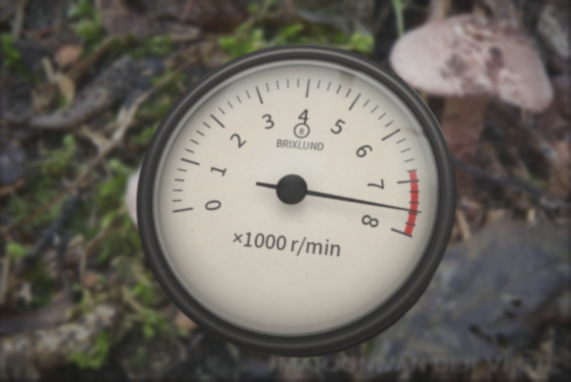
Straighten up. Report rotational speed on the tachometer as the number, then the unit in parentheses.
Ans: 7600 (rpm)
